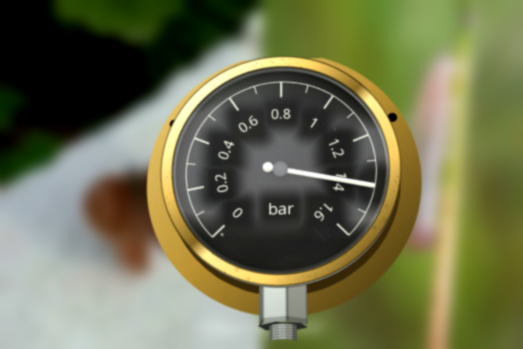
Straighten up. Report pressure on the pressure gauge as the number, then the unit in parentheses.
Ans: 1.4 (bar)
